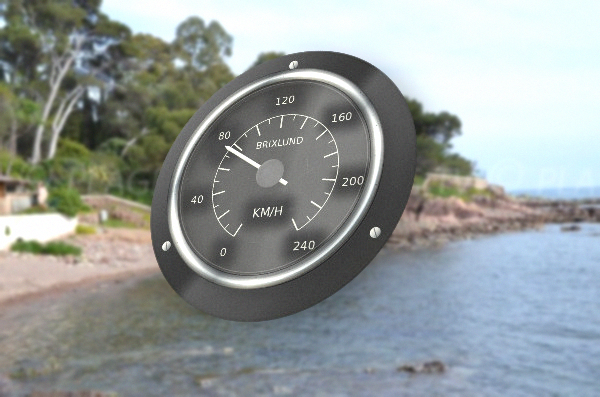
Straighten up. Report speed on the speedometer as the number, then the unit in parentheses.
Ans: 75 (km/h)
